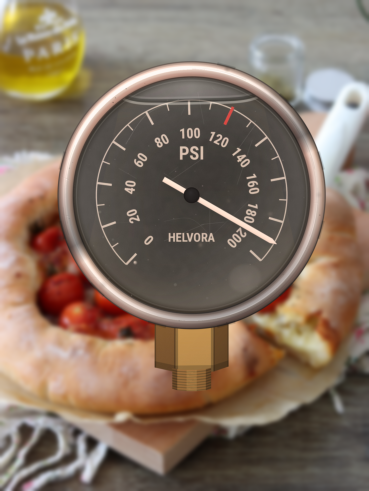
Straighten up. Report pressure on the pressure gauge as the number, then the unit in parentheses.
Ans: 190 (psi)
